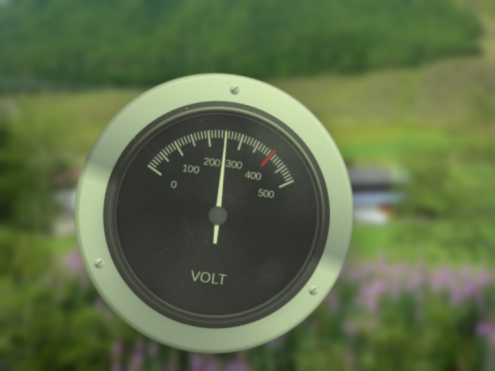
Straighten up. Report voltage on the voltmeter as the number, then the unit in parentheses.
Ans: 250 (V)
